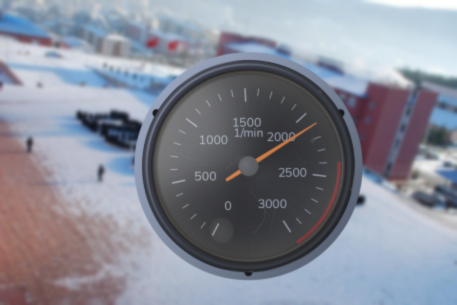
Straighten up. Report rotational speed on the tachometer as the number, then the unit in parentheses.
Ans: 2100 (rpm)
